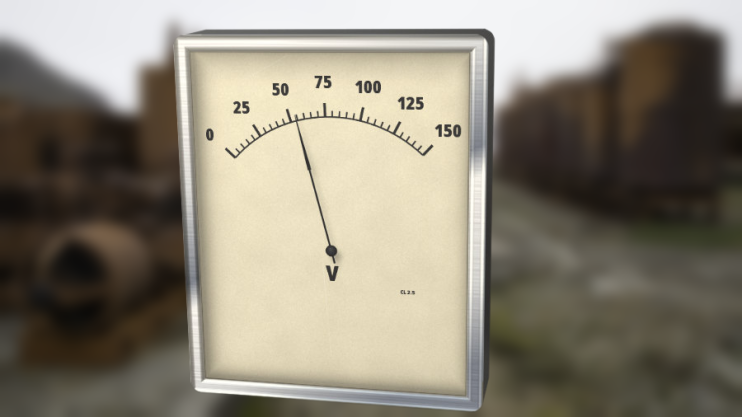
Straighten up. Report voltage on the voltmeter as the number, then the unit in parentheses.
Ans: 55 (V)
